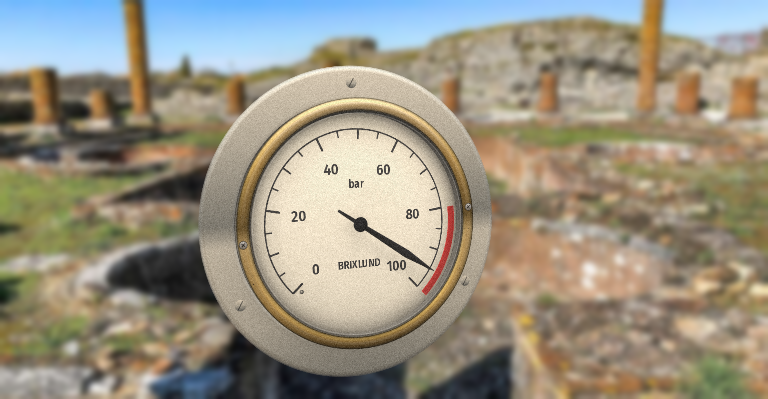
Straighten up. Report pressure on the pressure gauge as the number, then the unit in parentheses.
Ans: 95 (bar)
